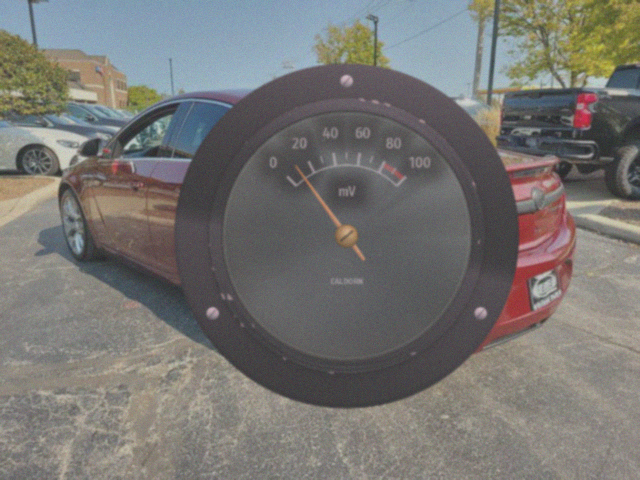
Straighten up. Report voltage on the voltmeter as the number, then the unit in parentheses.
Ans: 10 (mV)
